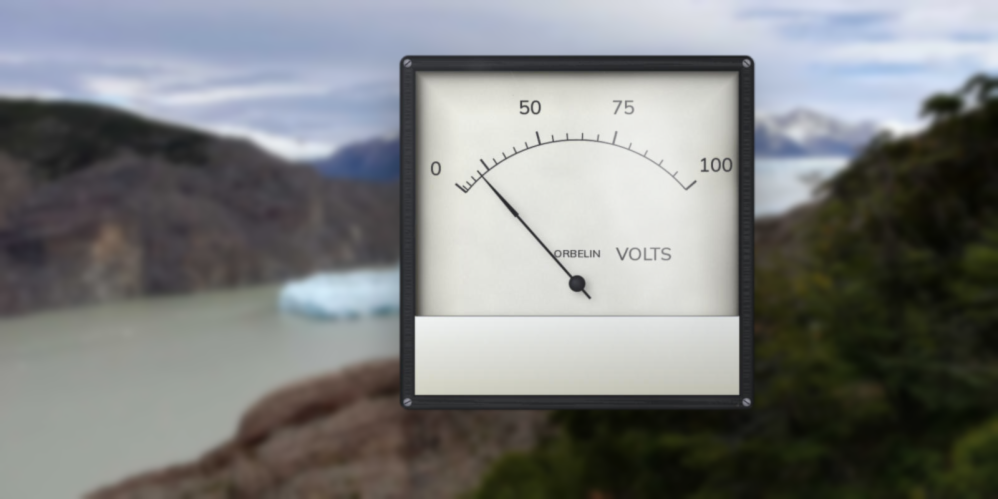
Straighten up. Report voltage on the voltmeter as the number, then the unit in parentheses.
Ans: 20 (V)
